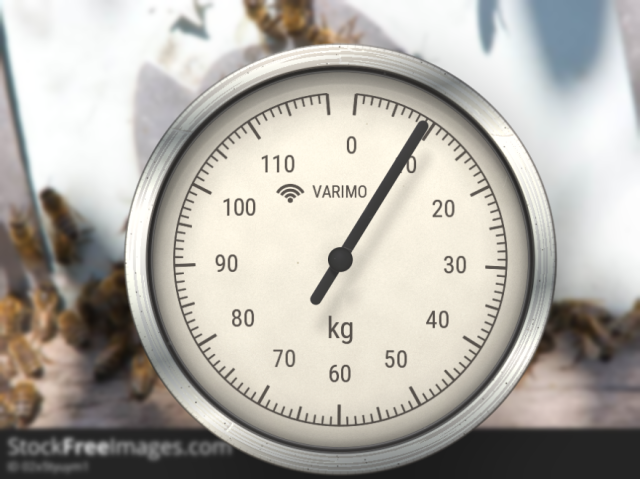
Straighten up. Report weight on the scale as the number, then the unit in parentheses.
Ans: 9 (kg)
